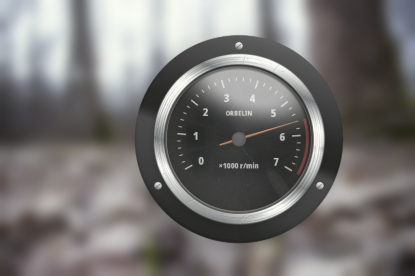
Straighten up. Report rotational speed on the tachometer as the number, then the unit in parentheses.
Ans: 5600 (rpm)
